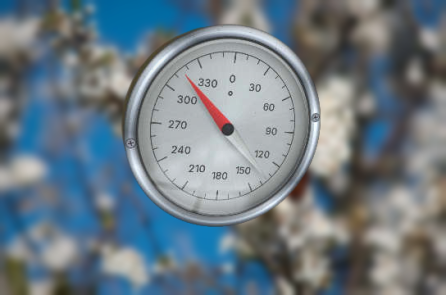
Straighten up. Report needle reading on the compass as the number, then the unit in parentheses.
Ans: 315 (°)
